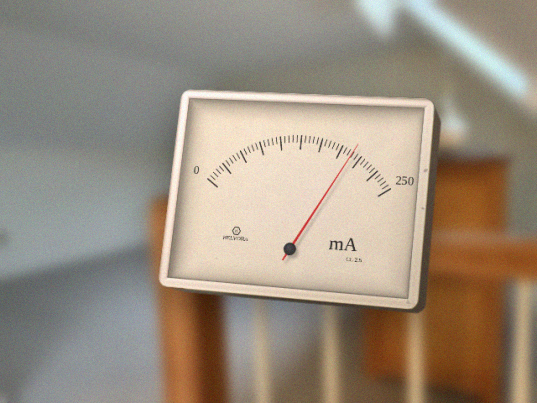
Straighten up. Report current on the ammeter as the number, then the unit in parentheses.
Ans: 190 (mA)
